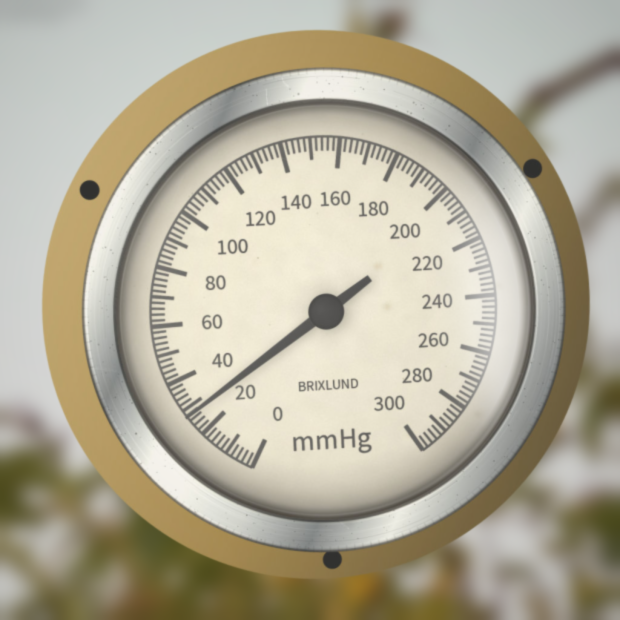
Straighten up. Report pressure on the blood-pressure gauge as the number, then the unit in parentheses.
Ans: 28 (mmHg)
